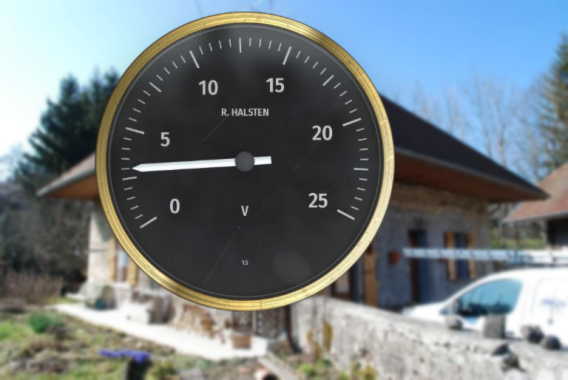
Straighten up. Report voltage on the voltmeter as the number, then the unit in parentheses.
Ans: 3 (V)
